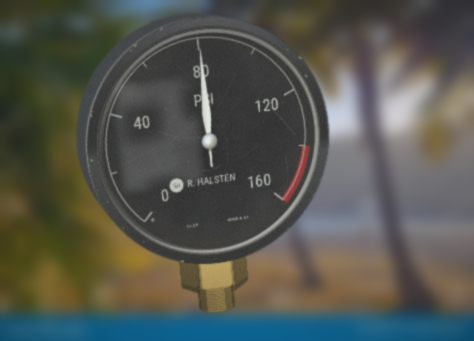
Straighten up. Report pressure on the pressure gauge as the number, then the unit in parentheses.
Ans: 80 (psi)
